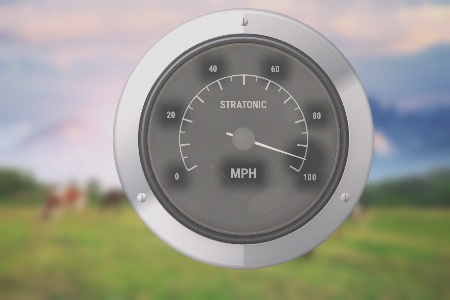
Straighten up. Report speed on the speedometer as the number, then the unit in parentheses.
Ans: 95 (mph)
